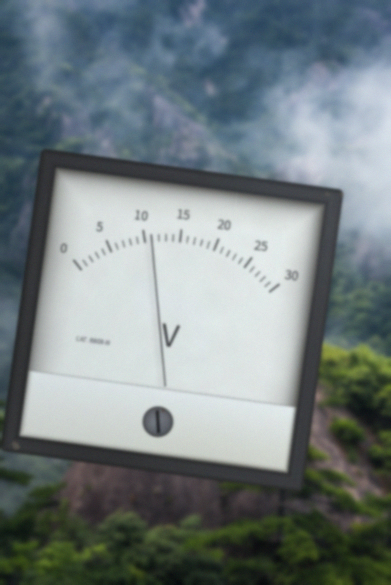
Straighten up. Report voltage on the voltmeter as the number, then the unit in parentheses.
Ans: 11 (V)
